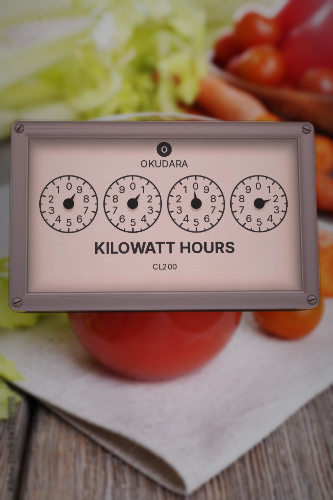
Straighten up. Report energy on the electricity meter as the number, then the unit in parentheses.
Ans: 9102 (kWh)
